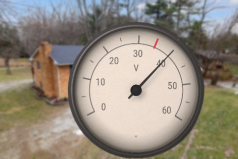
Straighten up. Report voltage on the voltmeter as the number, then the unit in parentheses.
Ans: 40 (V)
